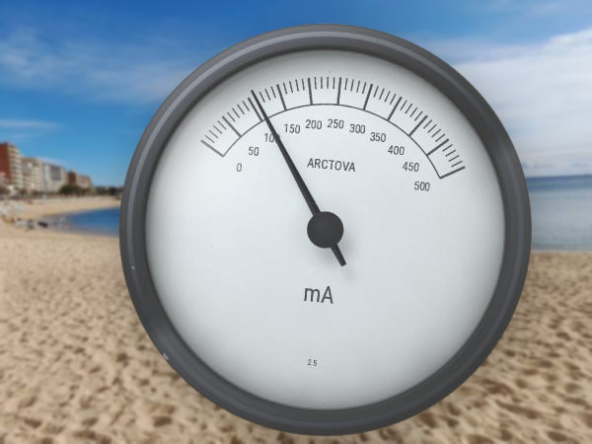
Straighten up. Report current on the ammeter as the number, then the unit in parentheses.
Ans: 110 (mA)
